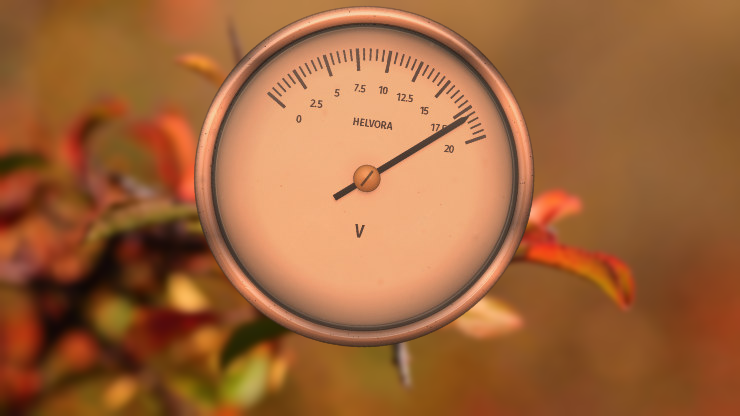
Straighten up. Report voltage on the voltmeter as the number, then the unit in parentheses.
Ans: 18 (V)
